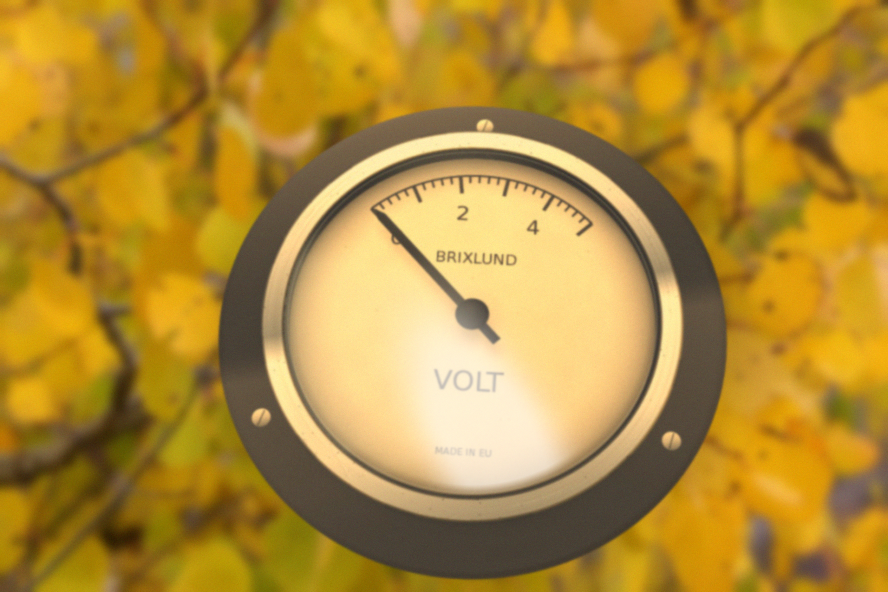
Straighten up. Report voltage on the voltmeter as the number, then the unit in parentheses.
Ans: 0 (V)
